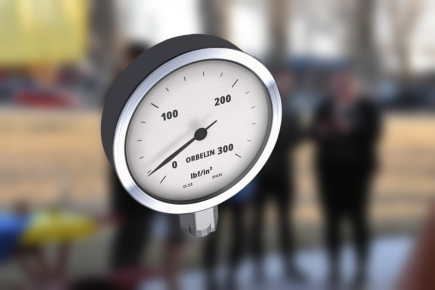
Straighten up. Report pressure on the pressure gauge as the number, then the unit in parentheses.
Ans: 20 (psi)
